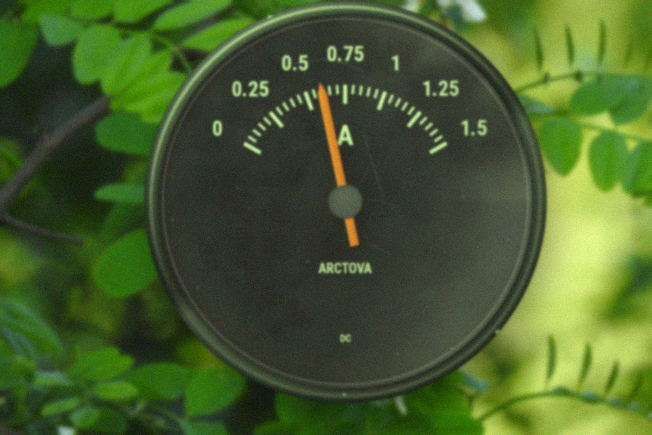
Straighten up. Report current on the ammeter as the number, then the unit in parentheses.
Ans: 0.6 (A)
